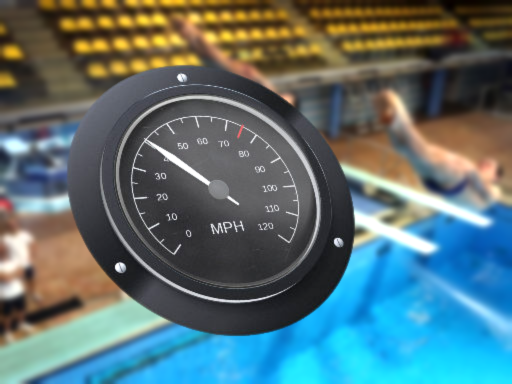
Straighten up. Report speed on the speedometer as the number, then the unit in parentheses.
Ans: 40 (mph)
